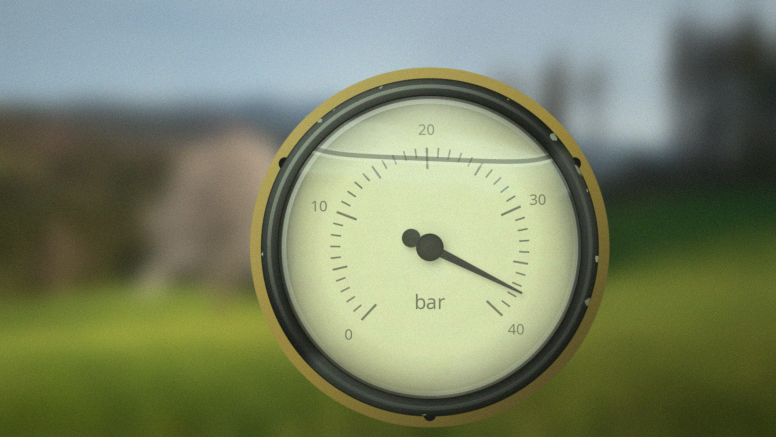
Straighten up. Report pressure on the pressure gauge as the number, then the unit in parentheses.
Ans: 37.5 (bar)
